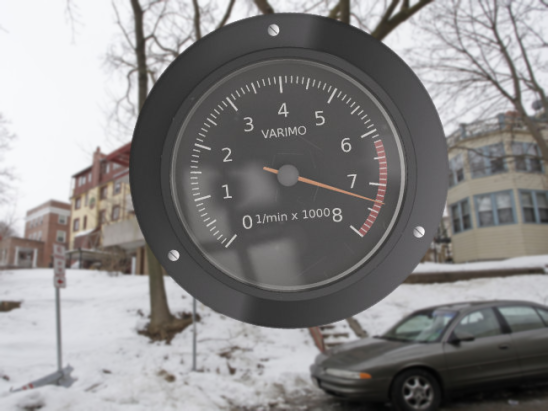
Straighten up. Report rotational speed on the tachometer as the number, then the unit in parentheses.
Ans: 7300 (rpm)
